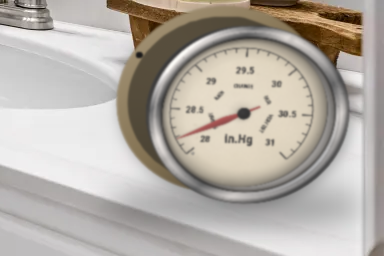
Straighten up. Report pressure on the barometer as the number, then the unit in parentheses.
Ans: 28.2 (inHg)
